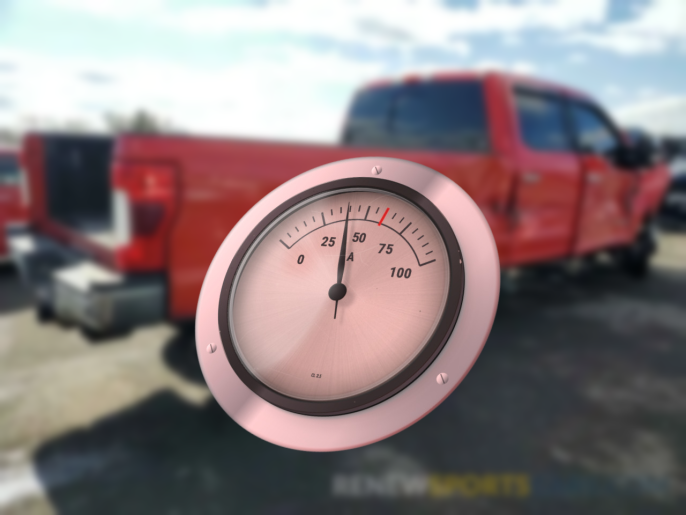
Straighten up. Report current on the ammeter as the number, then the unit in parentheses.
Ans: 40 (A)
